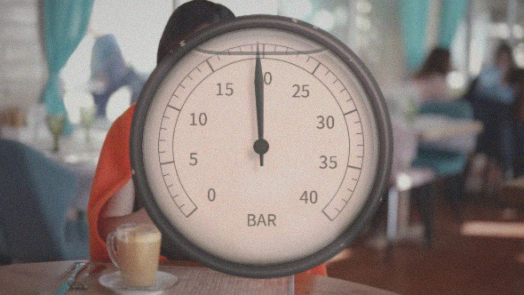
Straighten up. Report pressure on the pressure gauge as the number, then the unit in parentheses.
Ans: 19.5 (bar)
